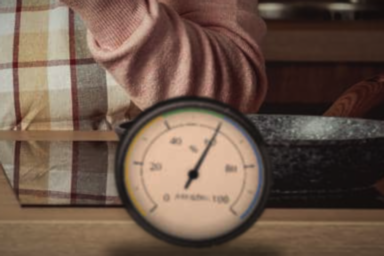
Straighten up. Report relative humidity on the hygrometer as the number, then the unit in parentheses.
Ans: 60 (%)
